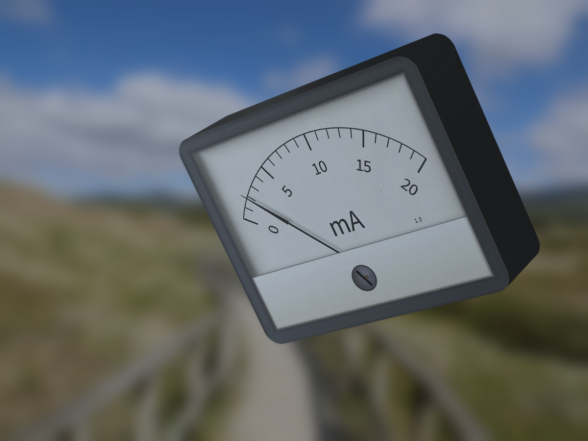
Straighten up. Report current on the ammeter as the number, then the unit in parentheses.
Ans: 2 (mA)
